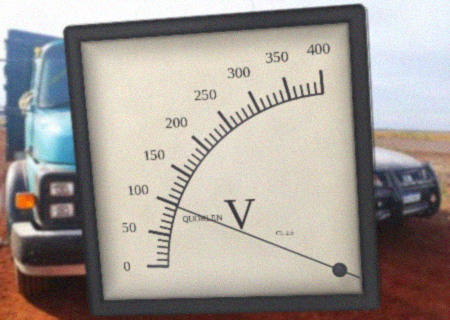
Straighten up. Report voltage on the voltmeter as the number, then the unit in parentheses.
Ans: 100 (V)
